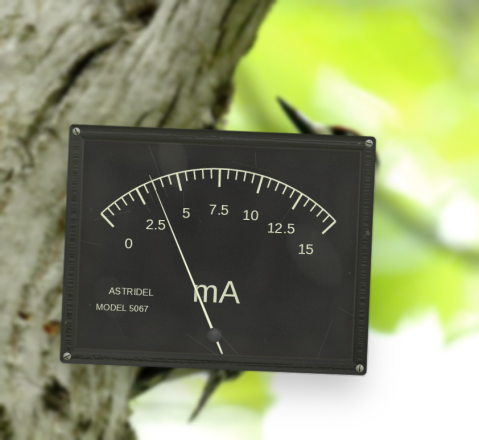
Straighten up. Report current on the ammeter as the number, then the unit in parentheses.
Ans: 3.5 (mA)
